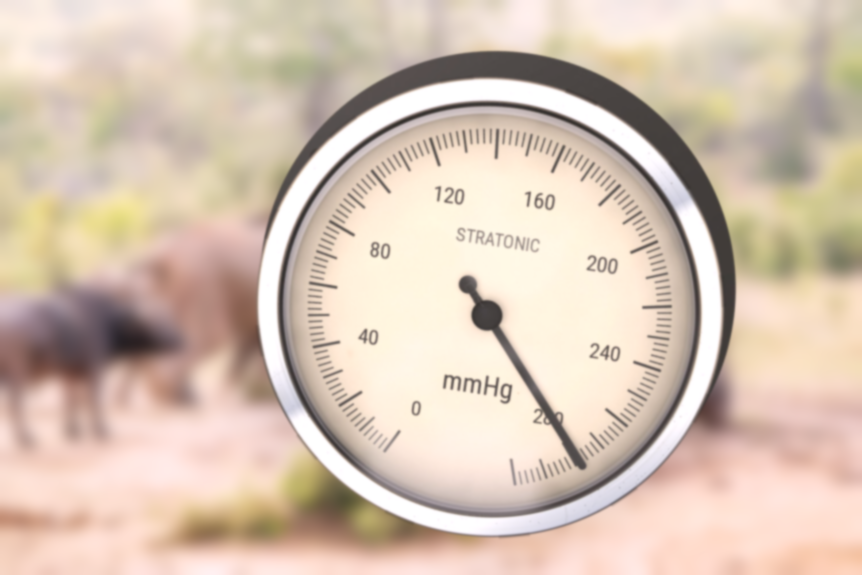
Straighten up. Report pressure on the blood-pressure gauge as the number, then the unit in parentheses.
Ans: 278 (mmHg)
